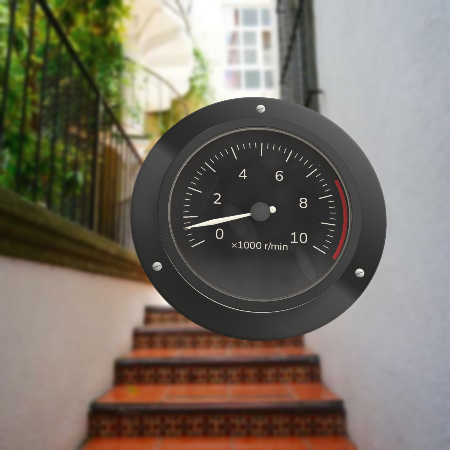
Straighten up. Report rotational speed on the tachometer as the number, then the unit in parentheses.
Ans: 600 (rpm)
